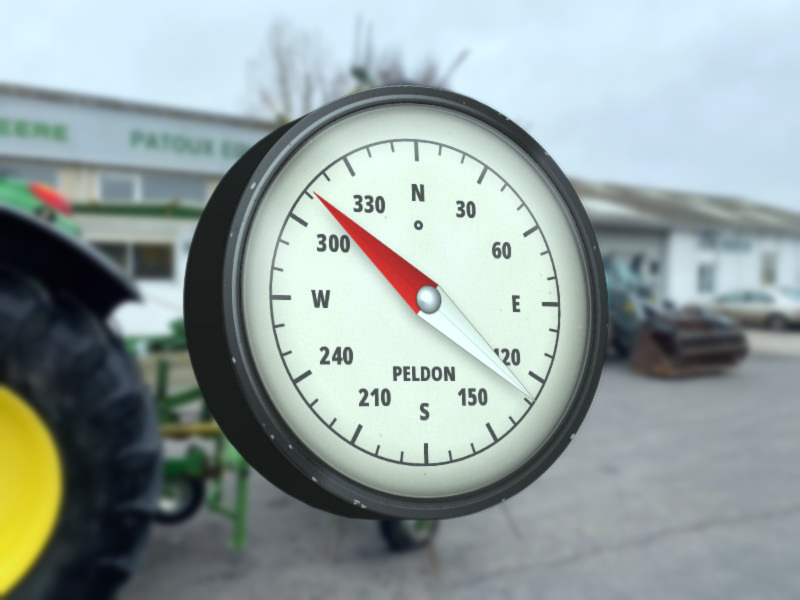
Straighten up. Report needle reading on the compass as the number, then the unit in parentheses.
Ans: 310 (°)
